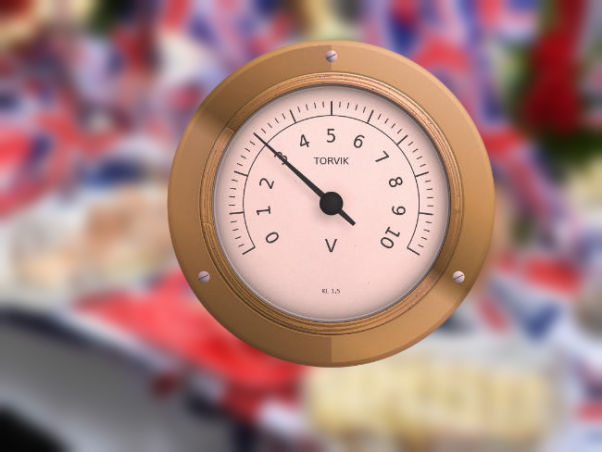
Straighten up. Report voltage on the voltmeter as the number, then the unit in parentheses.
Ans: 3 (V)
